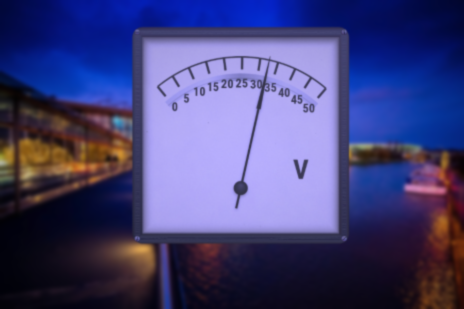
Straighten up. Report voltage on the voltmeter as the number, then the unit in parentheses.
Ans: 32.5 (V)
